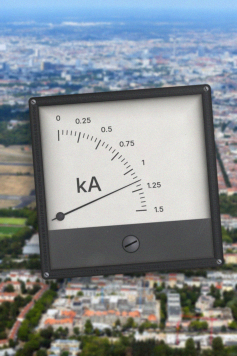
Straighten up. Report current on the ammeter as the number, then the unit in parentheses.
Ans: 1.15 (kA)
